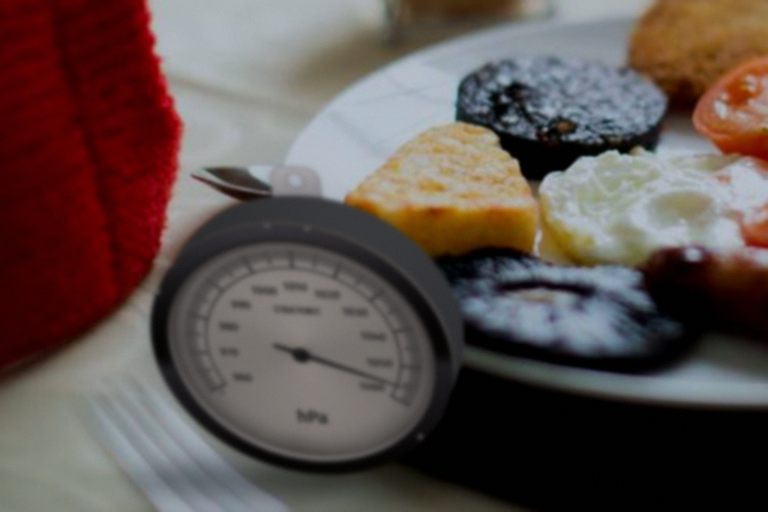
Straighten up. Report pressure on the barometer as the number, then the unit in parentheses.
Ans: 1055 (hPa)
